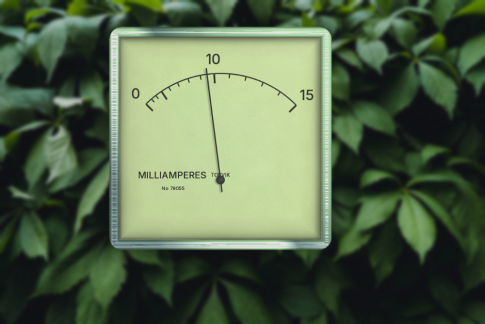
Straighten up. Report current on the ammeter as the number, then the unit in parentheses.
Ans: 9.5 (mA)
